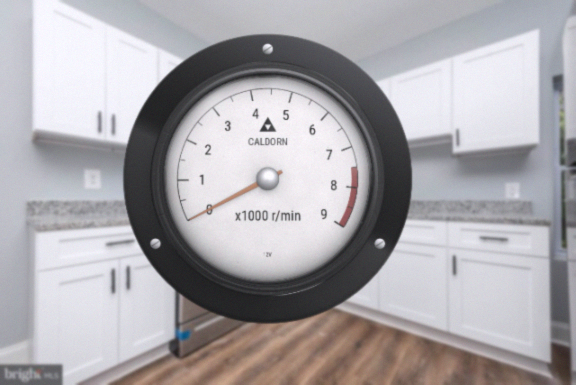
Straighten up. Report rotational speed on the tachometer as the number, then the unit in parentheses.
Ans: 0 (rpm)
